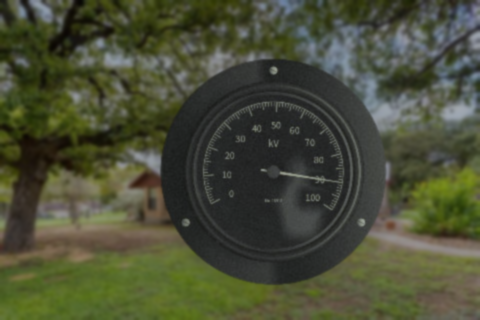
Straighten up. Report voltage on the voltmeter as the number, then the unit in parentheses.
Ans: 90 (kV)
